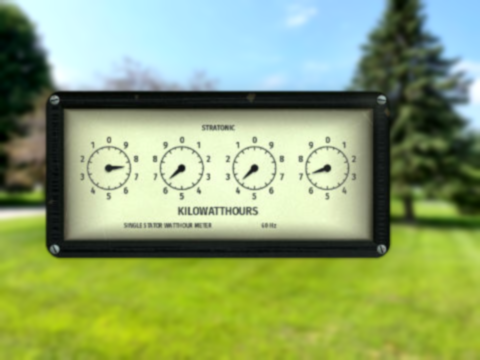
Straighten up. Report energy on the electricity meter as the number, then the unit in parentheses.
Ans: 7637 (kWh)
